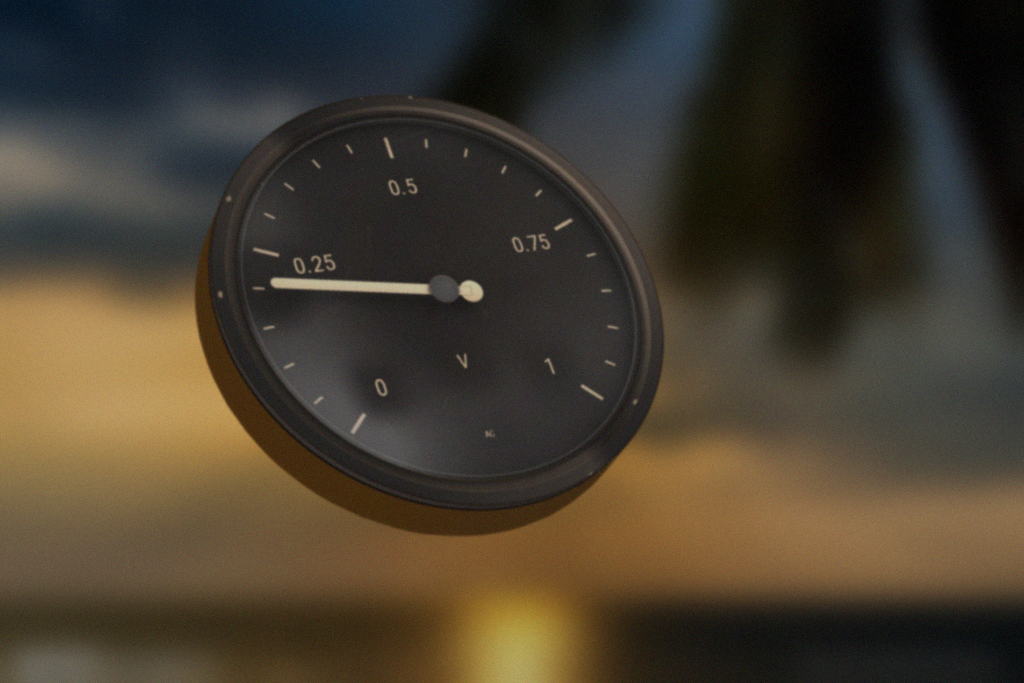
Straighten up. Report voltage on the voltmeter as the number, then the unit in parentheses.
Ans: 0.2 (V)
